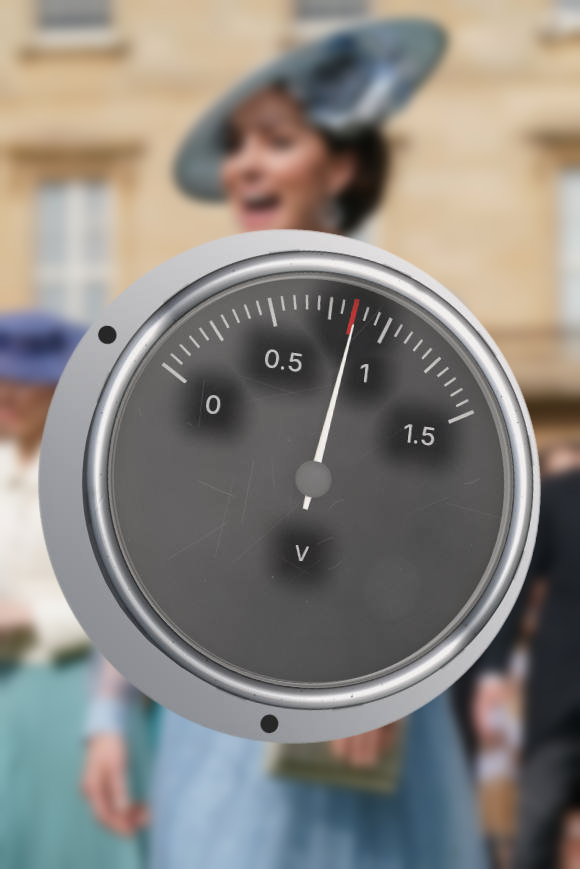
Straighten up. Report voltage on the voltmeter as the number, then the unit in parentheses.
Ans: 0.85 (V)
